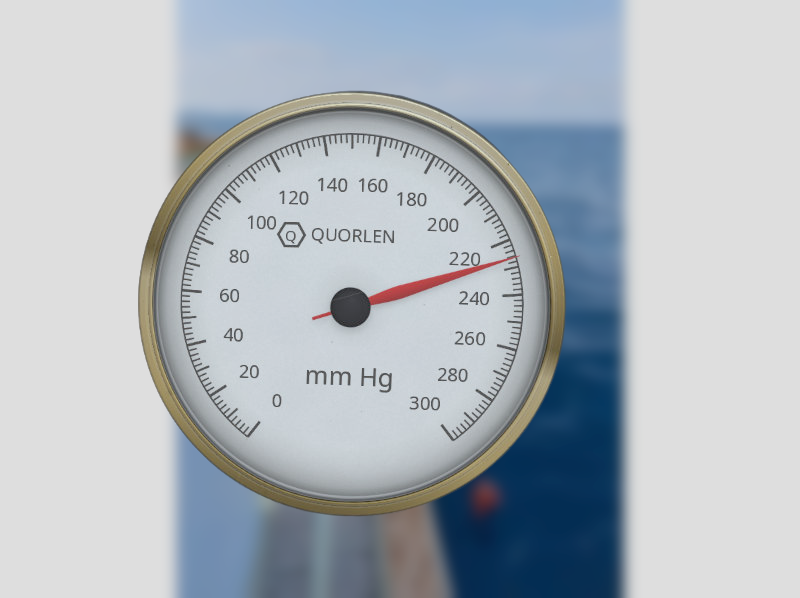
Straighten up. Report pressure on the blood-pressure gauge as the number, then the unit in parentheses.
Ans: 226 (mmHg)
